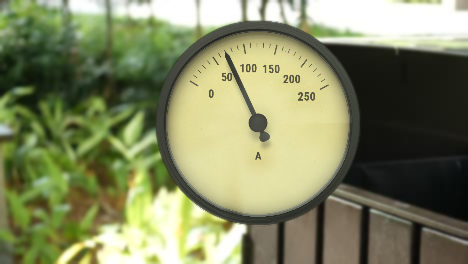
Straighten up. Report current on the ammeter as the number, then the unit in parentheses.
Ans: 70 (A)
